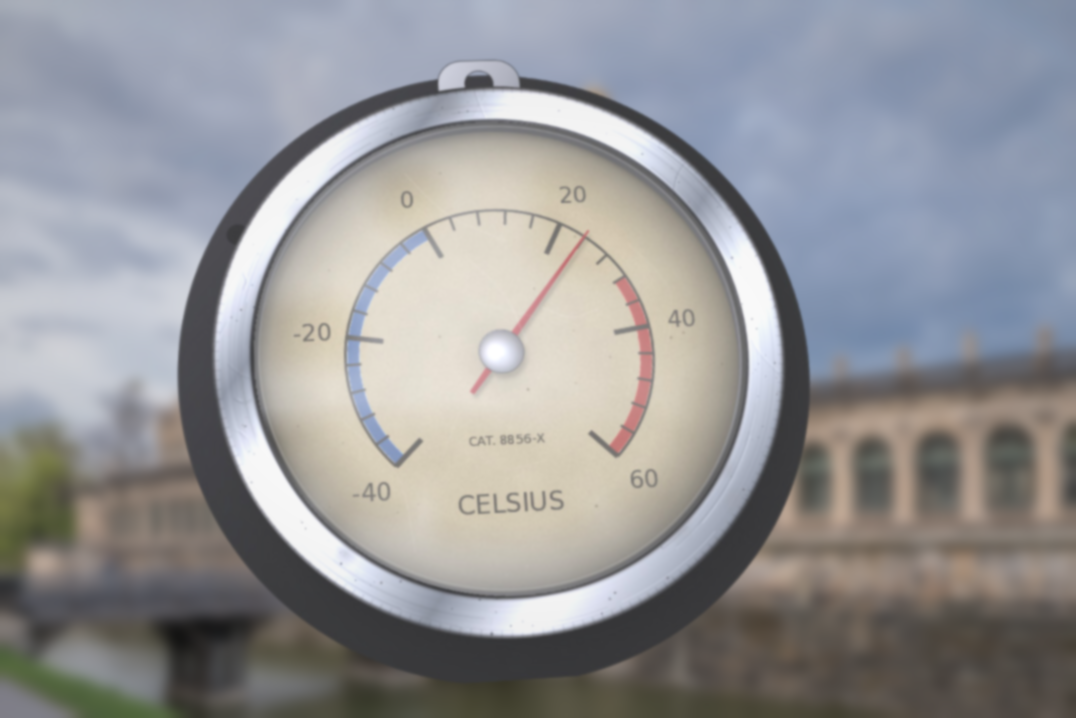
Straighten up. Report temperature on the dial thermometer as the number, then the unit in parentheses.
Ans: 24 (°C)
